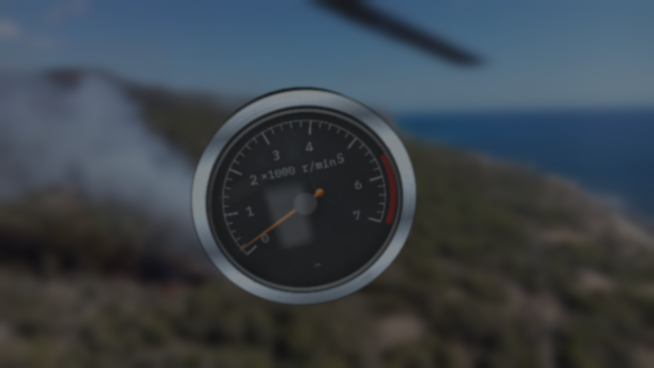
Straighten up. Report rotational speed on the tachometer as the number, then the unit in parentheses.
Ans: 200 (rpm)
